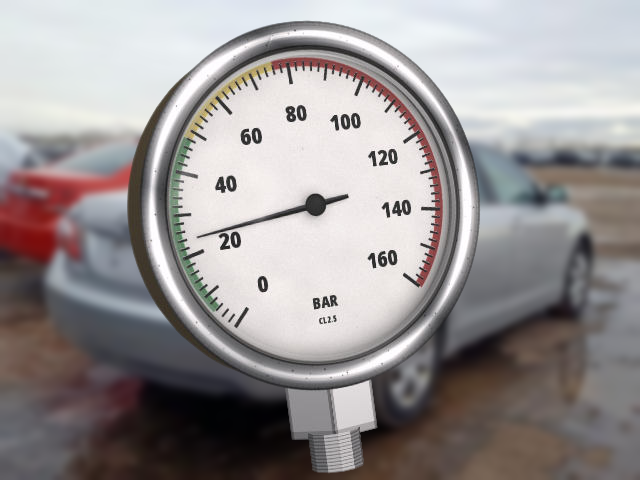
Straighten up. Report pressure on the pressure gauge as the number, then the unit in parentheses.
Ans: 24 (bar)
